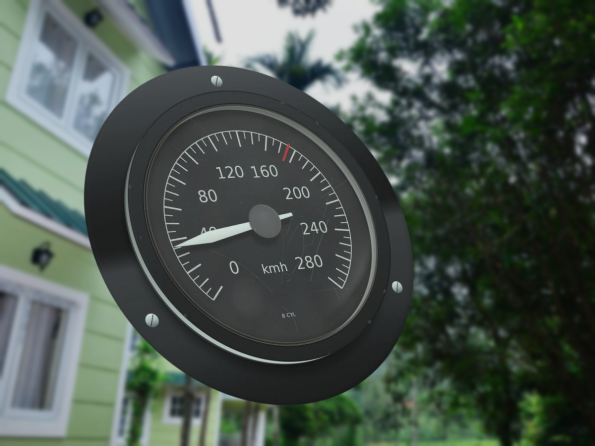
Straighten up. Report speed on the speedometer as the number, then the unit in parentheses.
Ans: 35 (km/h)
